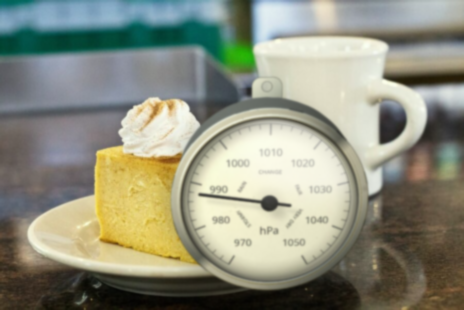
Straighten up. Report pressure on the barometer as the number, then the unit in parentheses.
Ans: 988 (hPa)
